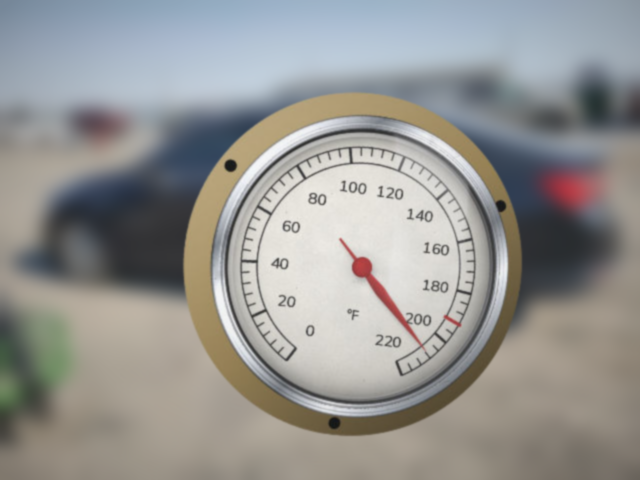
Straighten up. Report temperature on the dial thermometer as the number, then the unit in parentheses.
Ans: 208 (°F)
